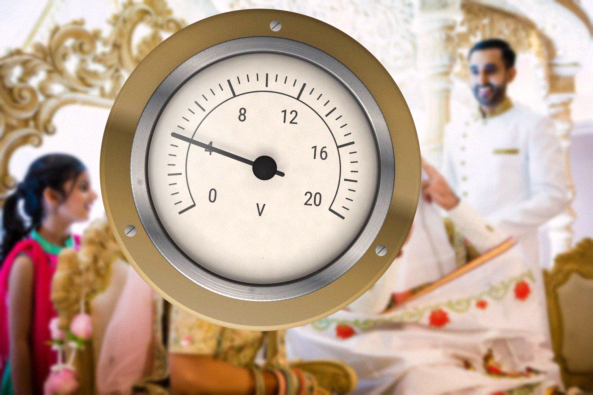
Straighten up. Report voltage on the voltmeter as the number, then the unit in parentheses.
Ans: 4 (V)
